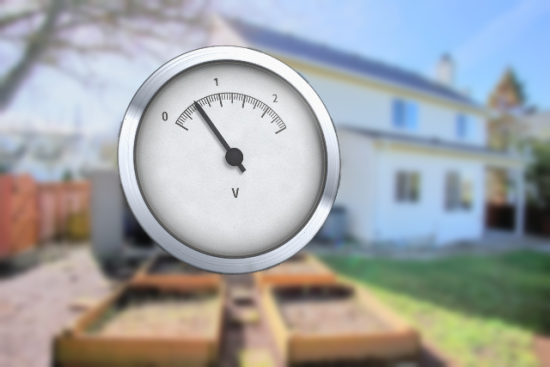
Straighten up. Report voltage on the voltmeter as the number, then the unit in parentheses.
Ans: 0.5 (V)
